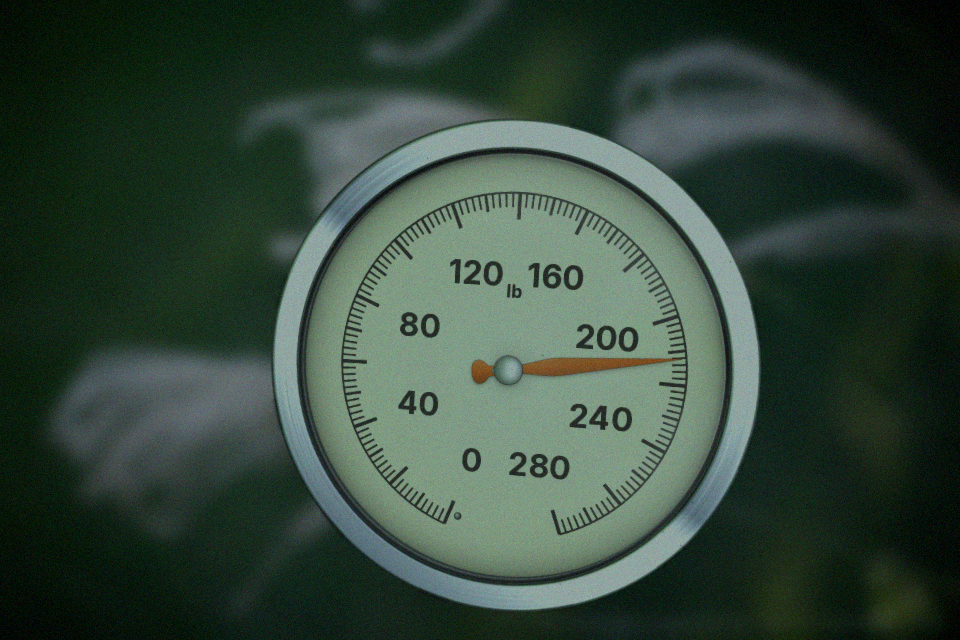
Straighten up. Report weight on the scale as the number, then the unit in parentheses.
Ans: 212 (lb)
